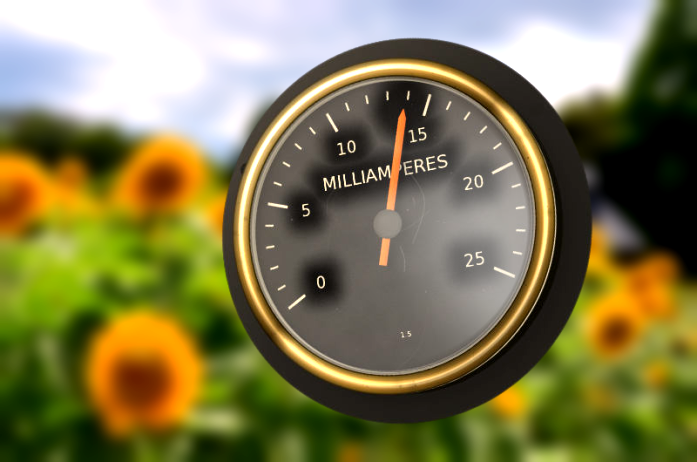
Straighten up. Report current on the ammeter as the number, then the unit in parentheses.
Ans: 14 (mA)
